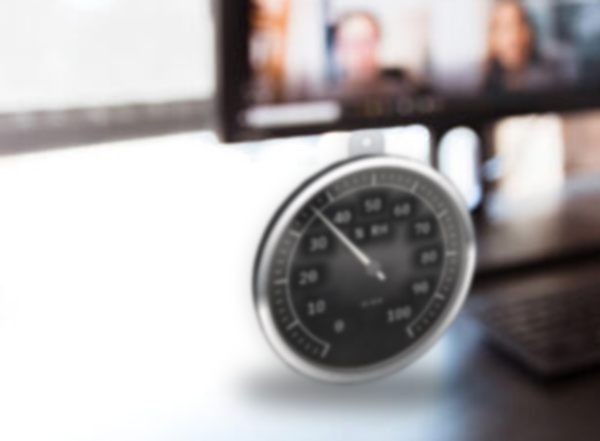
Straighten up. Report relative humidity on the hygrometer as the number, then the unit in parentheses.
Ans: 36 (%)
